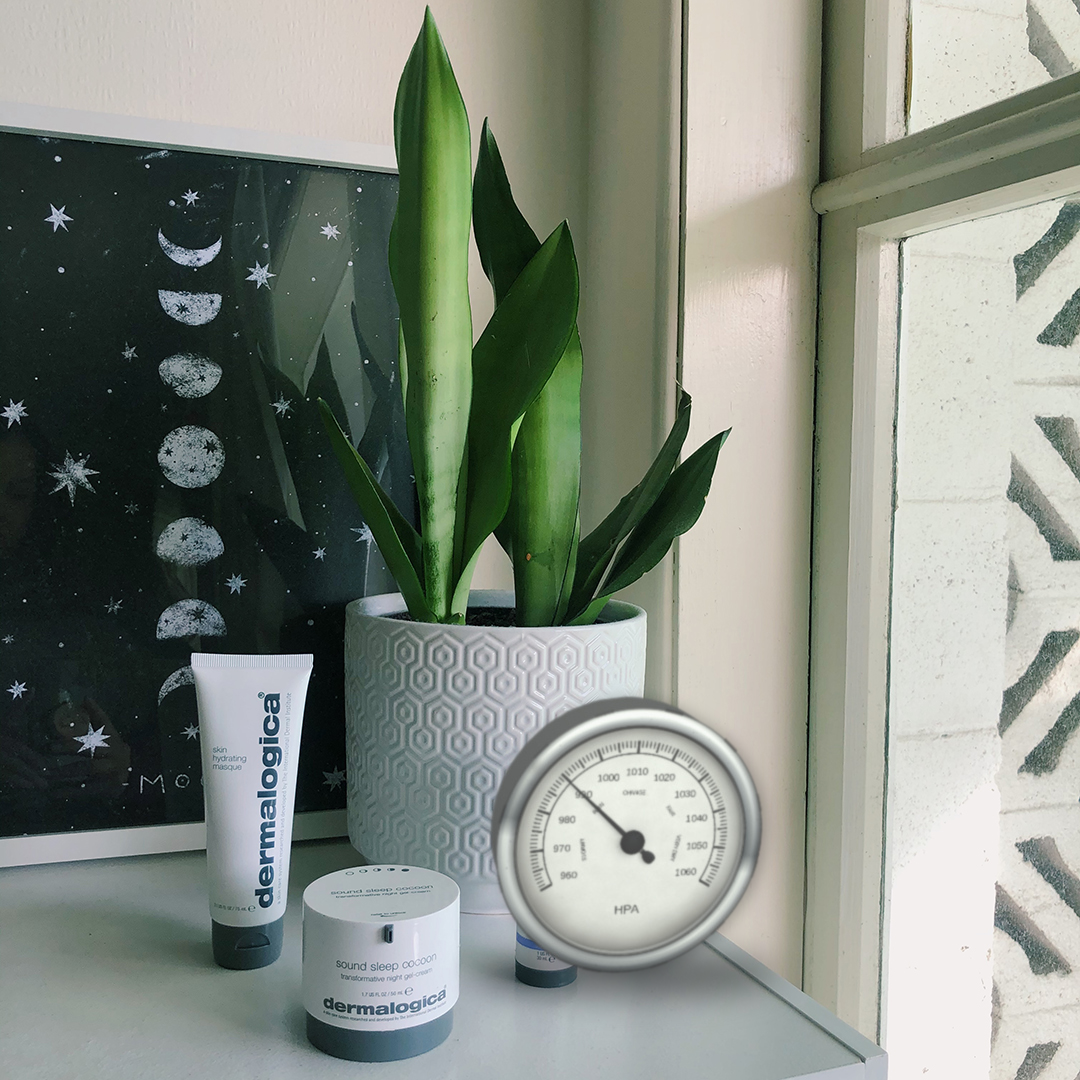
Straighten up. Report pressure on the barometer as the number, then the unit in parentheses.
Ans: 990 (hPa)
